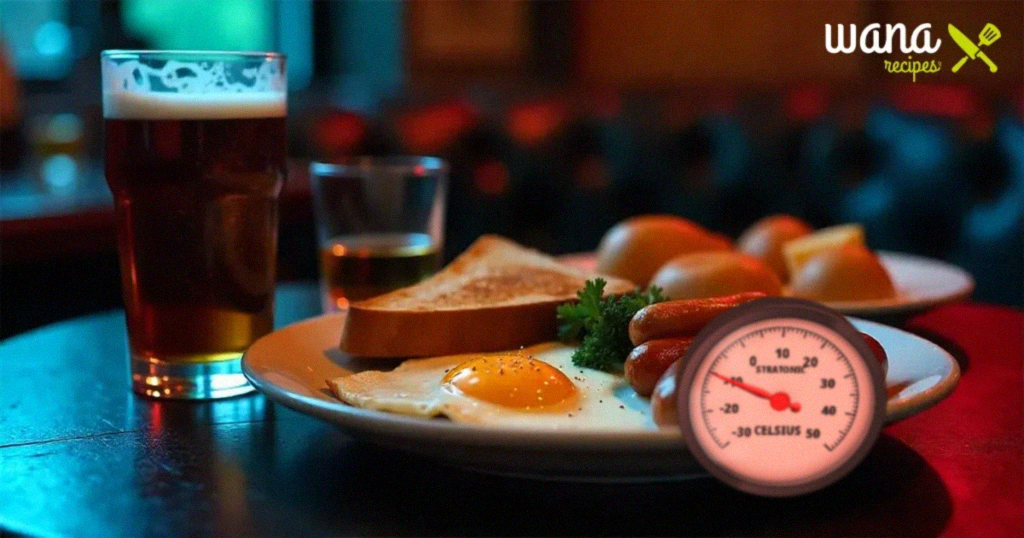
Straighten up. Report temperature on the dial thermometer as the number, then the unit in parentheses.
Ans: -10 (°C)
